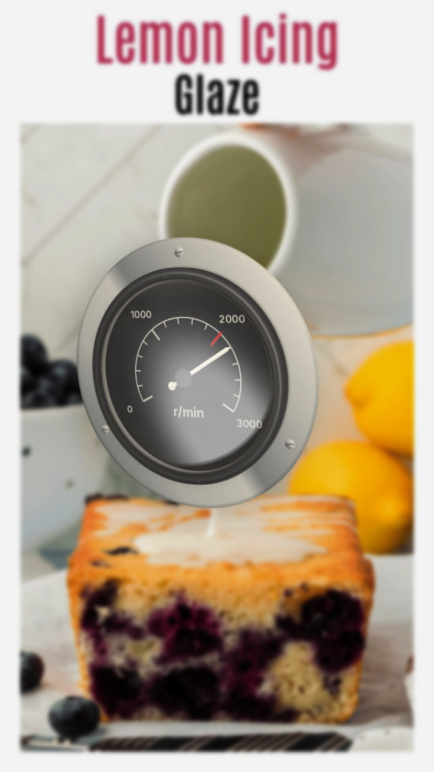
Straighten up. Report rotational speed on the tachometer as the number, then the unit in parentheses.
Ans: 2200 (rpm)
